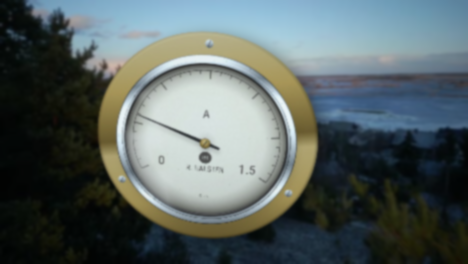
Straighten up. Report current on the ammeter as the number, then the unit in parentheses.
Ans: 0.3 (A)
